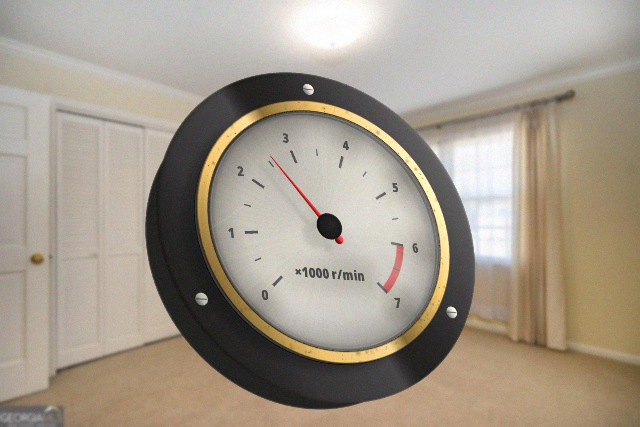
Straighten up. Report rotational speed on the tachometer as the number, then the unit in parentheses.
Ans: 2500 (rpm)
